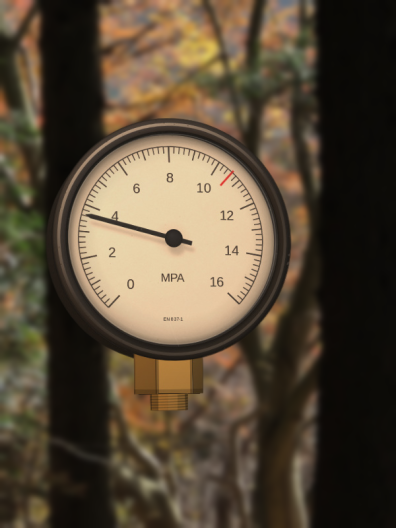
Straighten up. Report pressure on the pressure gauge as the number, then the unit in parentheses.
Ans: 3.6 (MPa)
